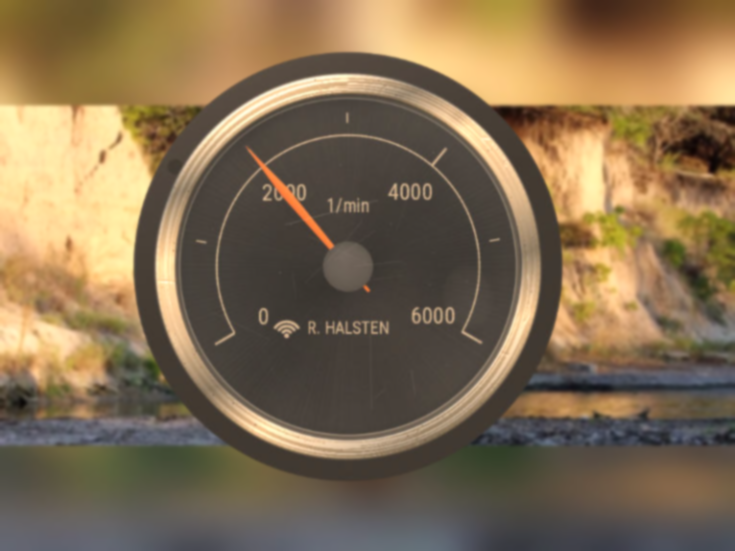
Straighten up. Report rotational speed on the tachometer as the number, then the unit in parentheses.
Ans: 2000 (rpm)
